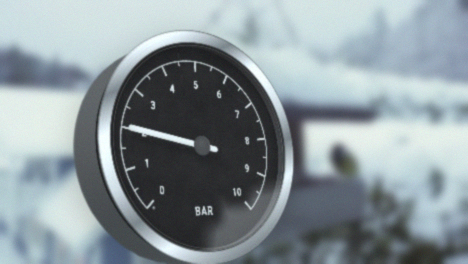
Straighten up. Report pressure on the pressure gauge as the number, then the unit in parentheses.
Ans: 2 (bar)
